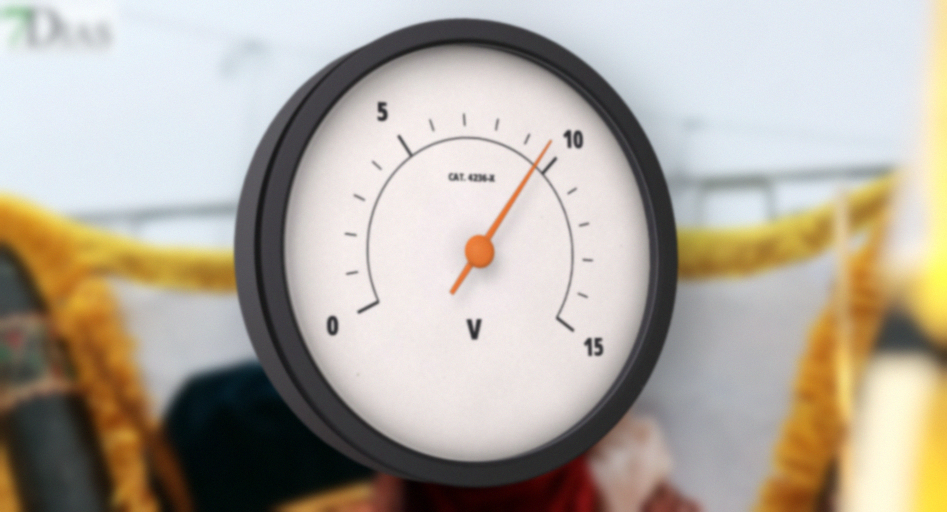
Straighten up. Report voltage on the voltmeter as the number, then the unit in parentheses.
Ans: 9.5 (V)
